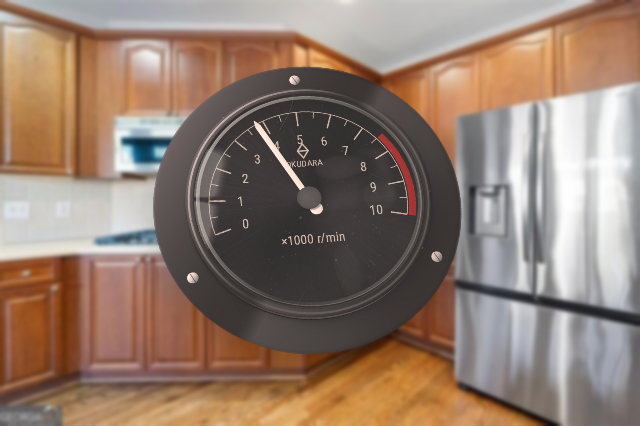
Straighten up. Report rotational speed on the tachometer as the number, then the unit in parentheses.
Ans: 3750 (rpm)
